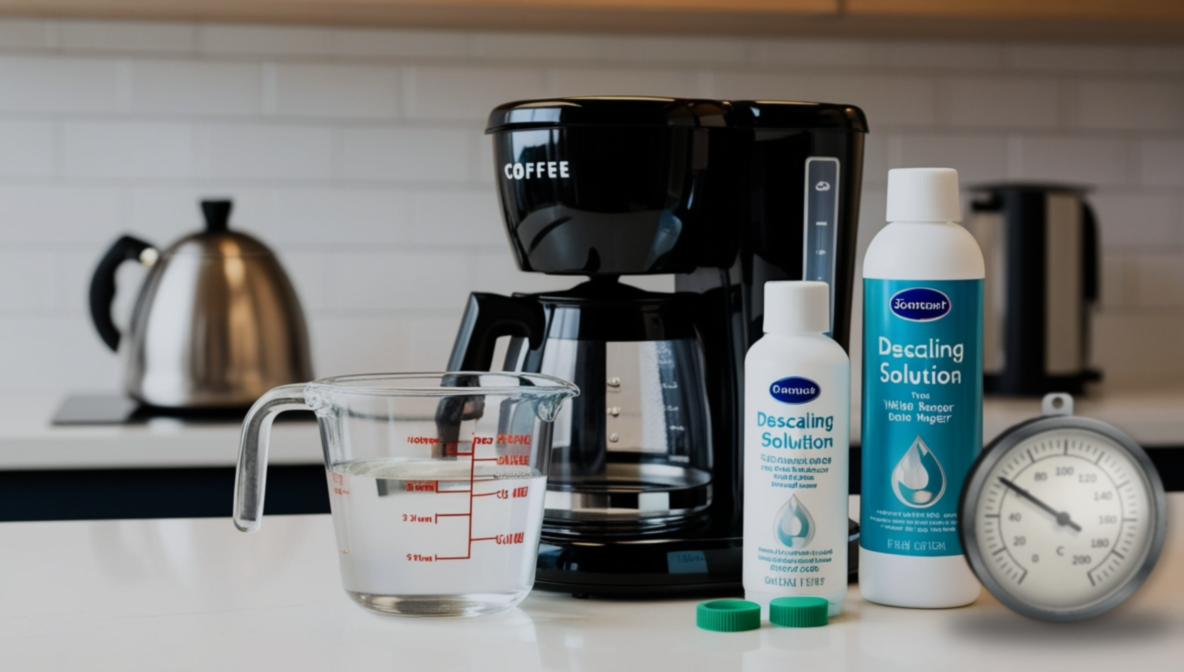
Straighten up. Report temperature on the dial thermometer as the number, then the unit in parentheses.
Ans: 60 (°C)
